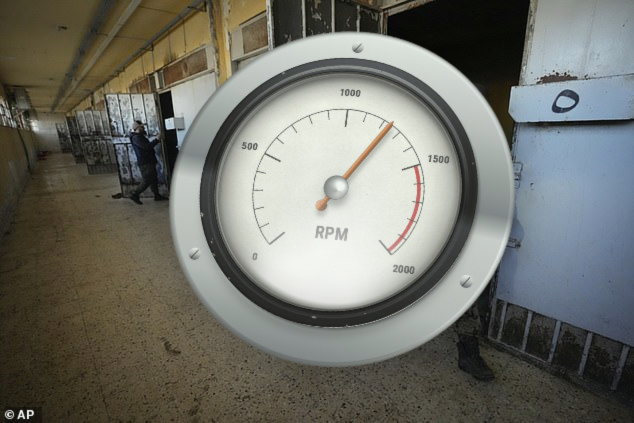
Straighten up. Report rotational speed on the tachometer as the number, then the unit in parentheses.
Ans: 1250 (rpm)
